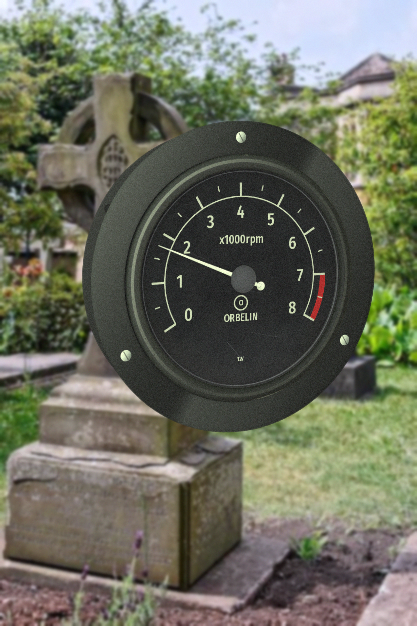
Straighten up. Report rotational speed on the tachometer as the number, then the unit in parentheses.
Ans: 1750 (rpm)
